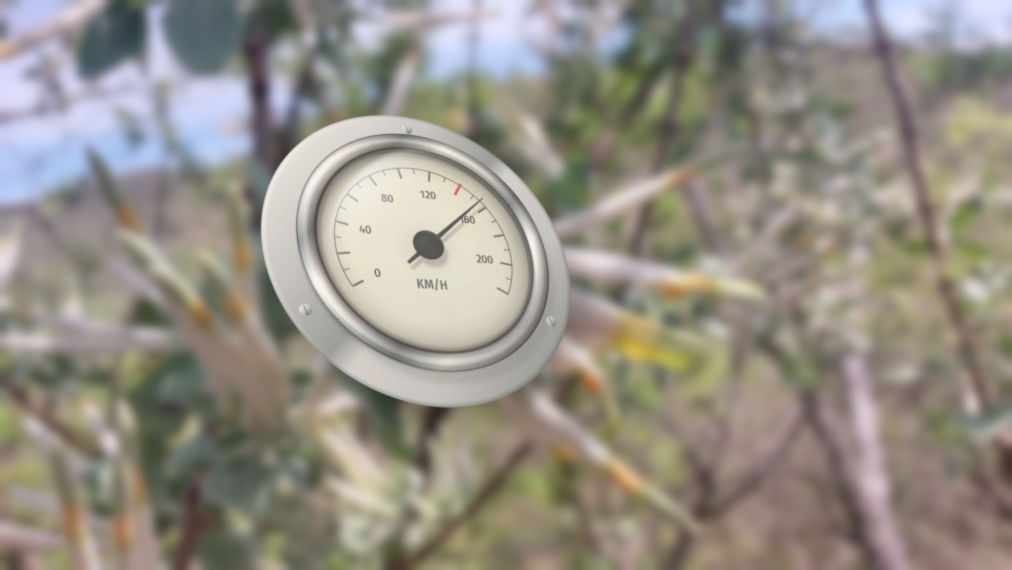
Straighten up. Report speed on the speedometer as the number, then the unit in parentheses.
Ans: 155 (km/h)
